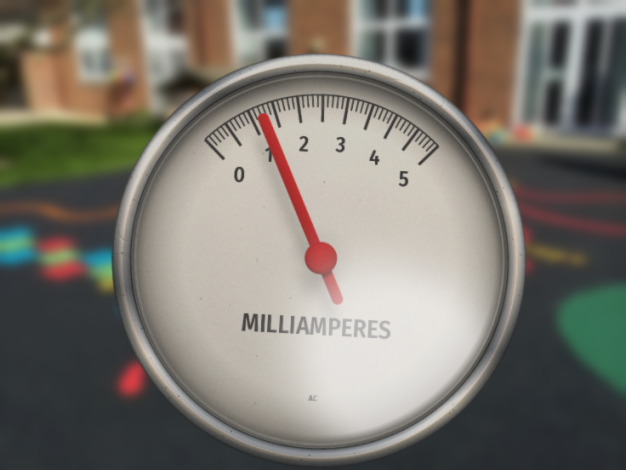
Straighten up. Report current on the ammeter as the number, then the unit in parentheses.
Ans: 1.2 (mA)
